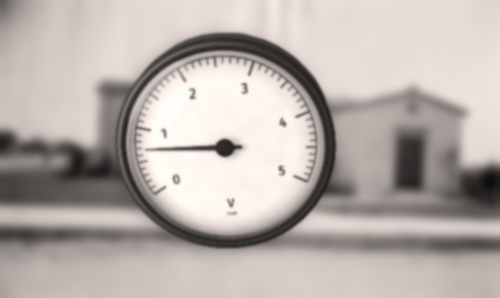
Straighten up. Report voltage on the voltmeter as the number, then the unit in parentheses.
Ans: 0.7 (V)
